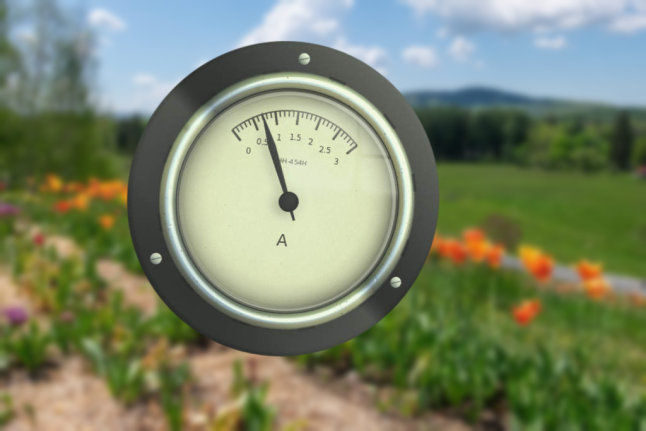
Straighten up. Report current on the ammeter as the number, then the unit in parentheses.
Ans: 0.7 (A)
